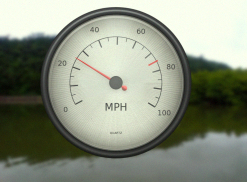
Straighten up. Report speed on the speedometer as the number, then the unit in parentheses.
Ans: 25 (mph)
